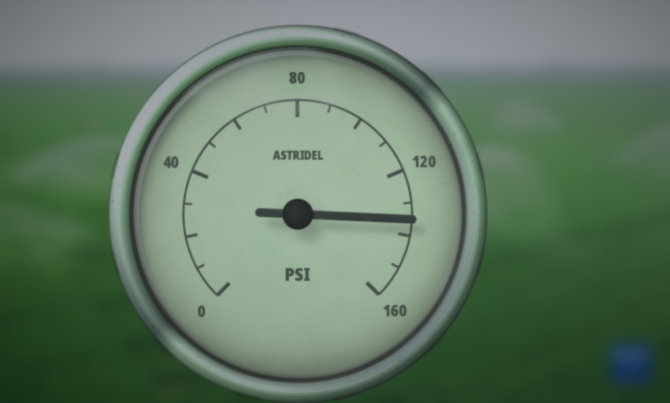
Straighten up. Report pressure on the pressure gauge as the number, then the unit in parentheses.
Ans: 135 (psi)
